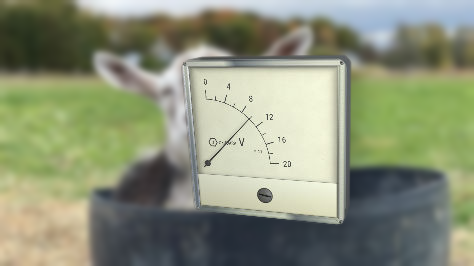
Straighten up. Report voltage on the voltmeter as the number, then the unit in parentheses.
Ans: 10 (V)
